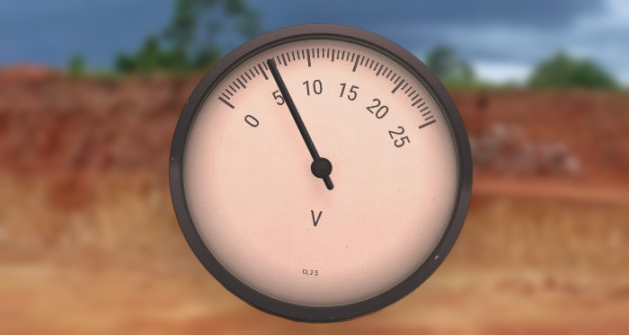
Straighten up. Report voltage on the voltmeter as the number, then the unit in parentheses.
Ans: 6 (V)
